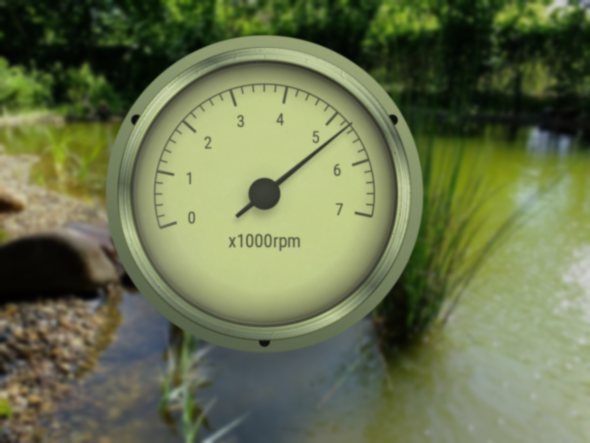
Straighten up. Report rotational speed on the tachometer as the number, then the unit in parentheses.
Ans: 5300 (rpm)
